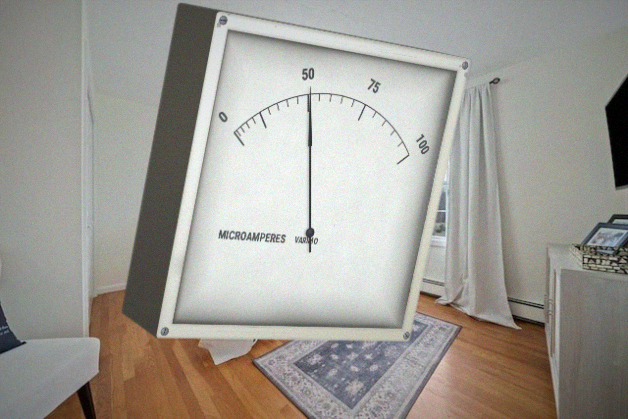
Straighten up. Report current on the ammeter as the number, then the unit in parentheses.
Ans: 50 (µA)
